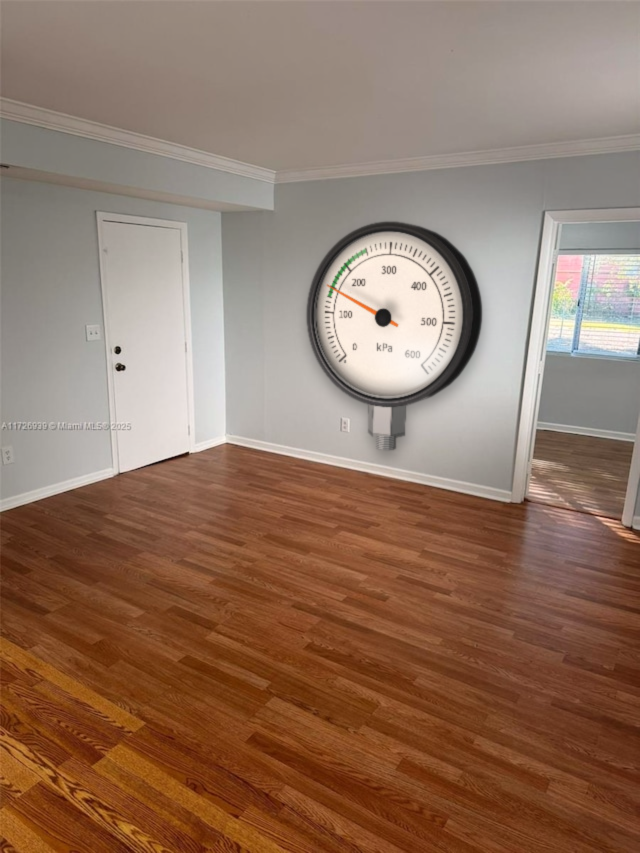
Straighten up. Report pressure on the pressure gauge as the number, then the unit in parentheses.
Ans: 150 (kPa)
